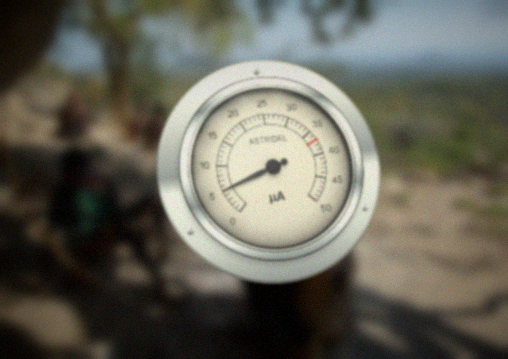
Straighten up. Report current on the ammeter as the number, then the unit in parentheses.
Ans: 5 (µA)
